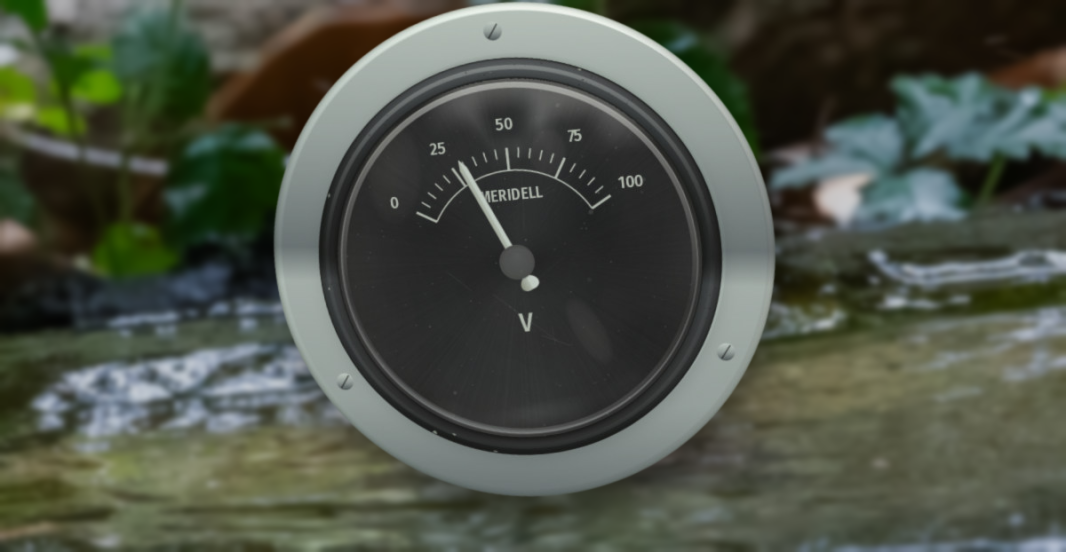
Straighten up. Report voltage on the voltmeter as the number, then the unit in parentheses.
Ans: 30 (V)
